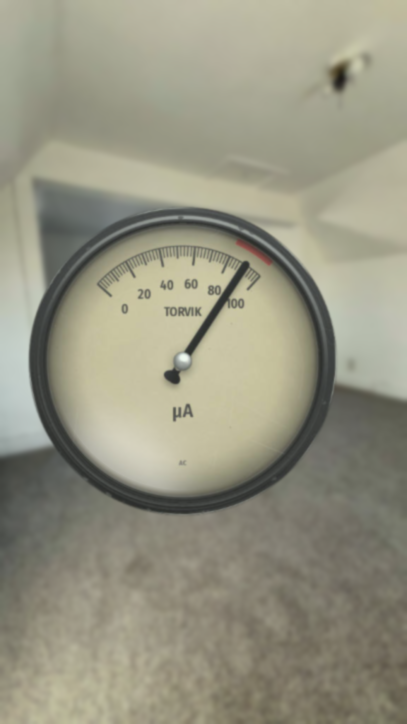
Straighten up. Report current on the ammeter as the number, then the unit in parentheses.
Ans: 90 (µA)
